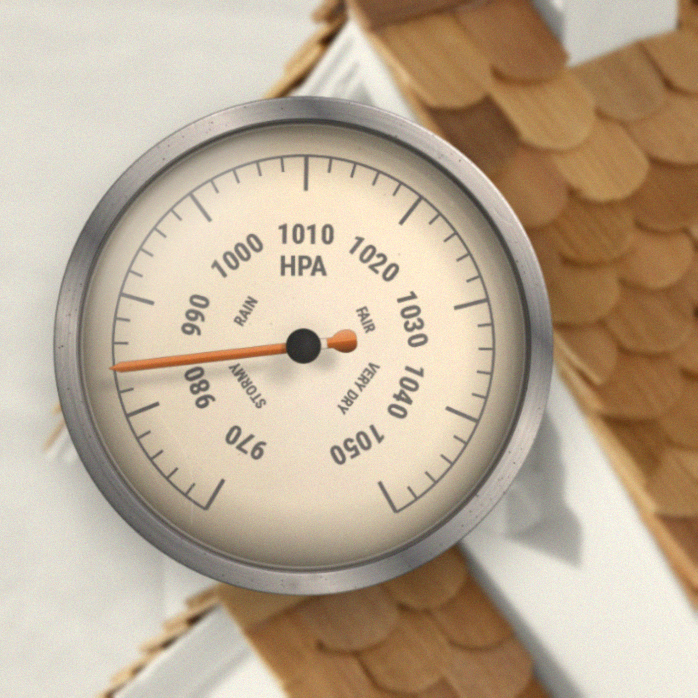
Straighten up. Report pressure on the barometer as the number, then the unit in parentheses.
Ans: 984 (hPa)
